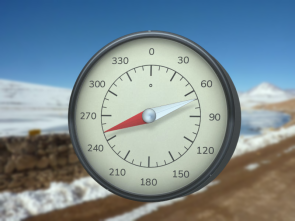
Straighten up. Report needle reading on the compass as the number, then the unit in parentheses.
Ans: 250 (°)
